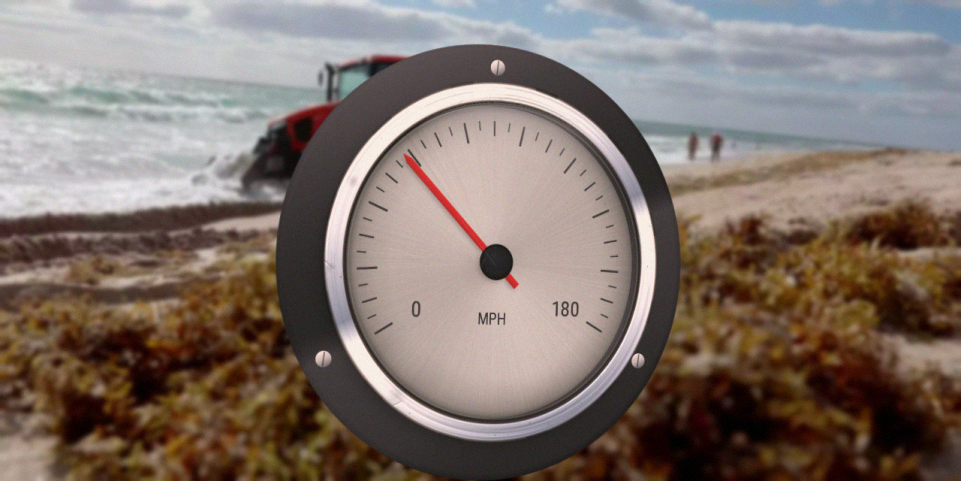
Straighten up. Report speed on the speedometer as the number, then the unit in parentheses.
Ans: 57.5 (mph)
